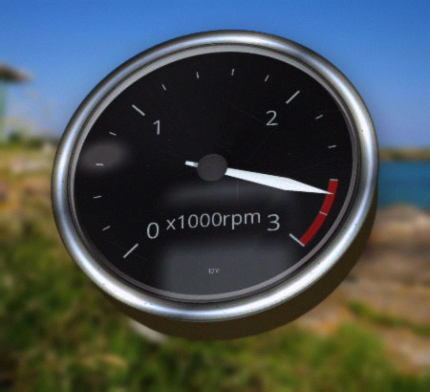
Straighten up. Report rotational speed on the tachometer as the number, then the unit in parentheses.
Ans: 2700 (rpm)
